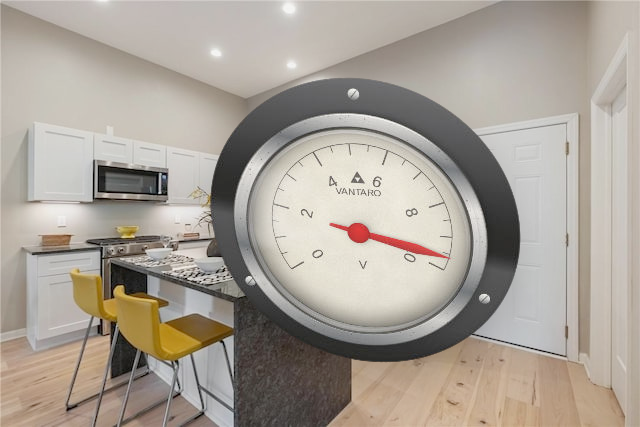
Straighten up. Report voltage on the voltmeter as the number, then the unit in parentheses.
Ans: 9.5 (V)
